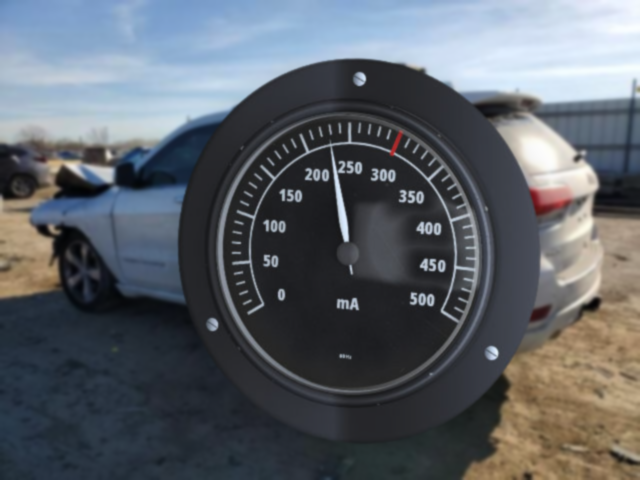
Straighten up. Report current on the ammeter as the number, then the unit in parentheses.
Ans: 230 (mA)
